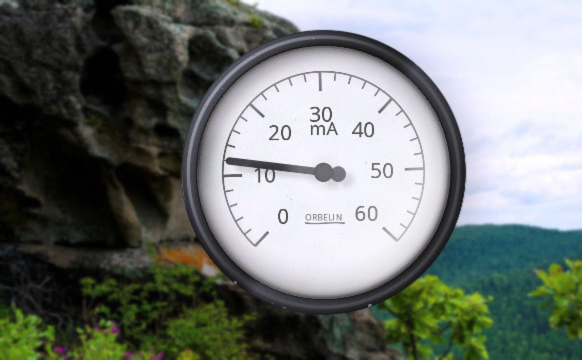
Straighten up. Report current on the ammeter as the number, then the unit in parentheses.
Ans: 12 (mA)
